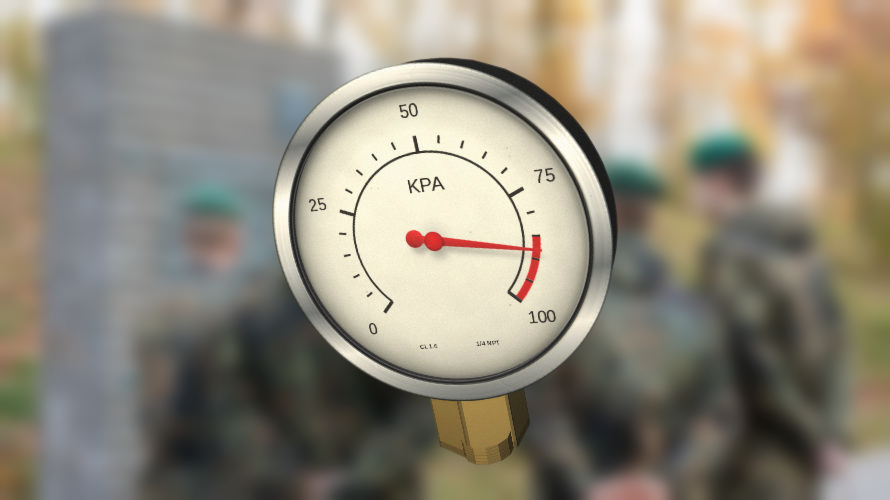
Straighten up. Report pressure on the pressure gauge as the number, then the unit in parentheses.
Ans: 87.5 (kPa)
